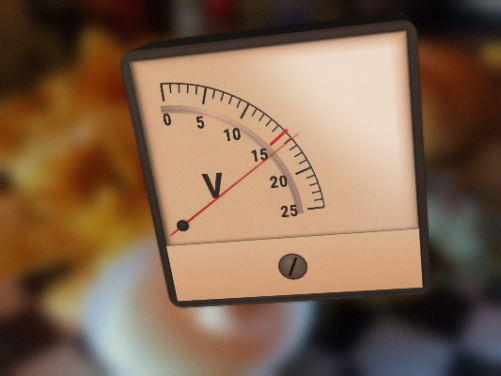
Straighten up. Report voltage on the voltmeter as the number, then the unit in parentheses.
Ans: 16 (V)
